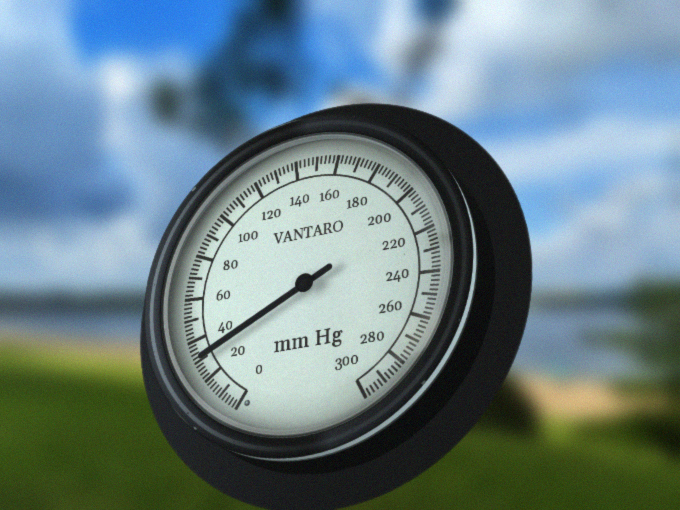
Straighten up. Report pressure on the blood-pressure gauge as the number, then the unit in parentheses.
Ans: 30 (mmHg)
